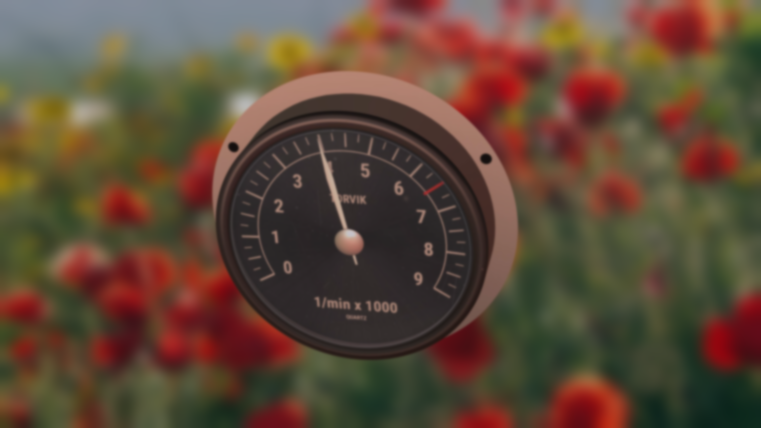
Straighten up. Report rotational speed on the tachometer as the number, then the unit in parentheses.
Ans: 4000 (rpm)
